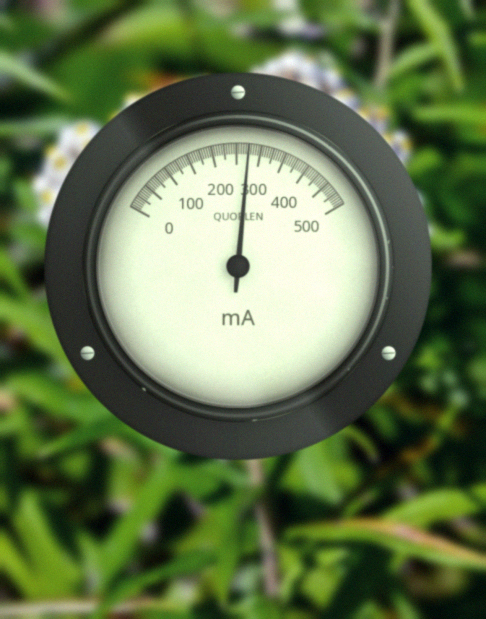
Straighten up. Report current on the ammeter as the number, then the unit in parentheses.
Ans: 275 (mA)
